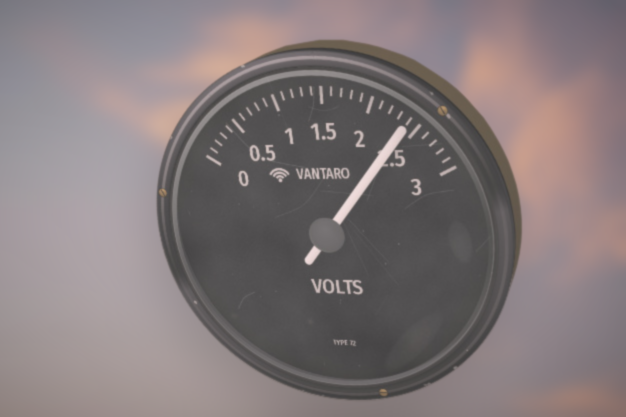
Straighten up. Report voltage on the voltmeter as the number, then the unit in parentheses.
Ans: 2.4 (V)
